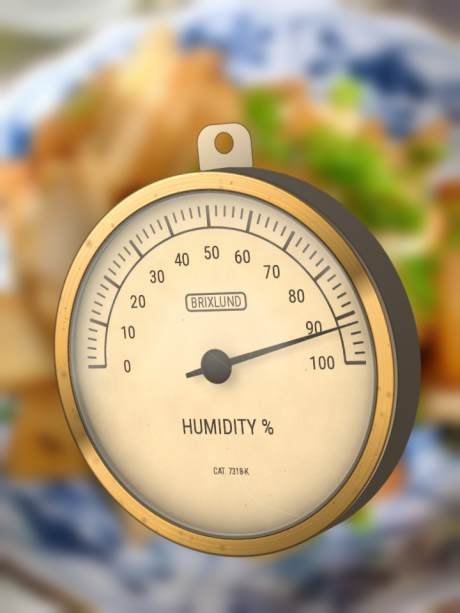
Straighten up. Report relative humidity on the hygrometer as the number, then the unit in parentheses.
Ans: 92 (%)
